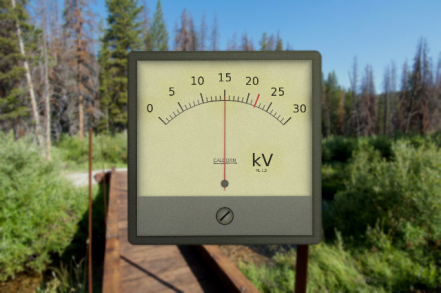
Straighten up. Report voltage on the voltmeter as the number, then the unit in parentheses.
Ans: 15 (kV)
